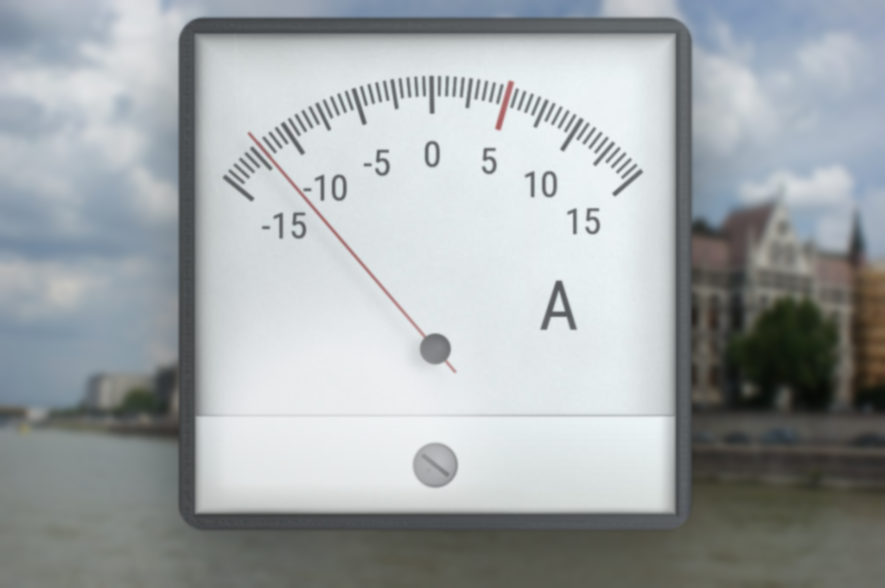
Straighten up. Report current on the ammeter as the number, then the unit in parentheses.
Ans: -12 (A)
